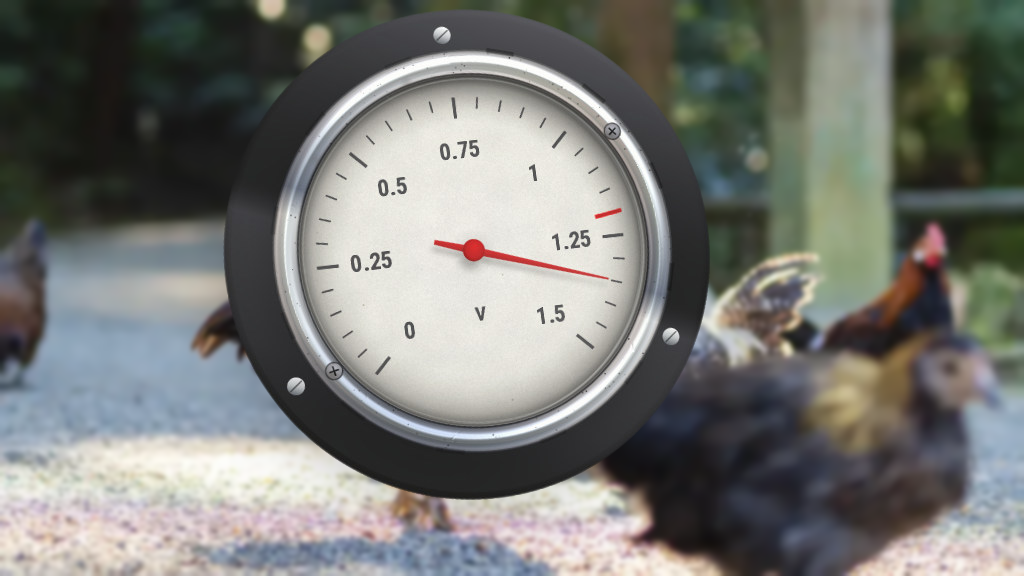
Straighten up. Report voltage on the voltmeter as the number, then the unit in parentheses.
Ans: 1.35 (V)
